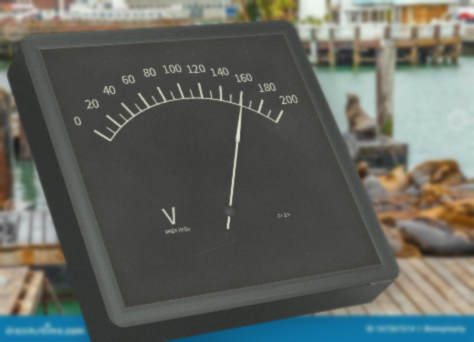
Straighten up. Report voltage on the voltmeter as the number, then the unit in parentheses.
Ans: 160 (V)
